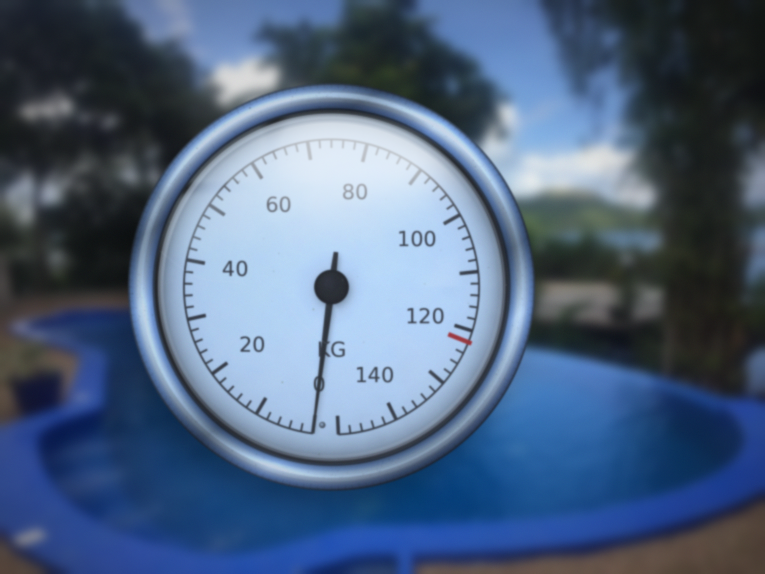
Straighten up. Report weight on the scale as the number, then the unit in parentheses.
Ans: 0 (kg)
